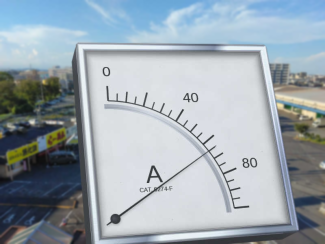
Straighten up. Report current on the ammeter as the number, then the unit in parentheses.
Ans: 65 (A)
